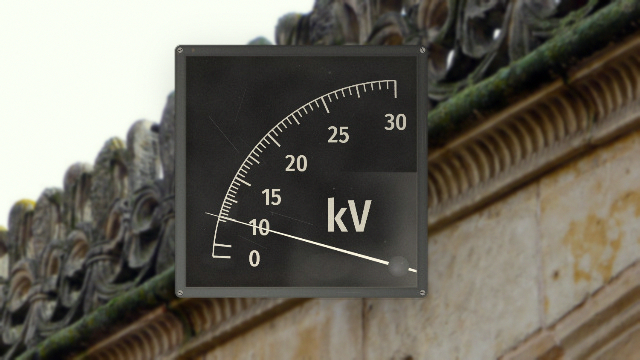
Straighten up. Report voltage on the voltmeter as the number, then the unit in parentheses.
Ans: 10 (kV)
